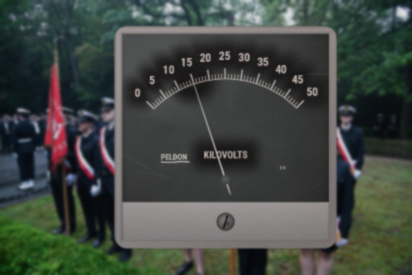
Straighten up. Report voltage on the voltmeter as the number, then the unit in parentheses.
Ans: 15 (kV)
